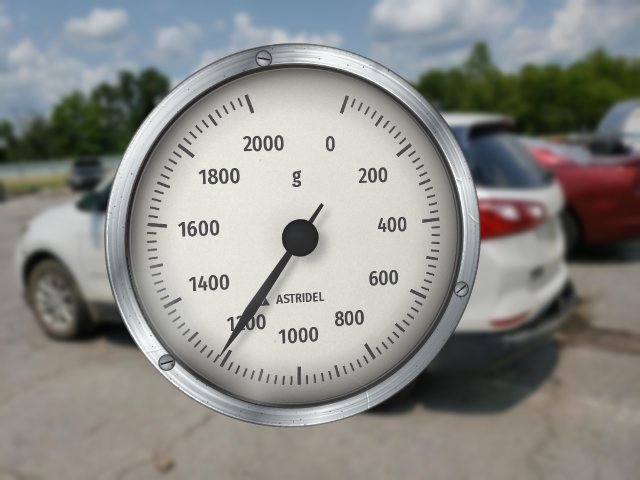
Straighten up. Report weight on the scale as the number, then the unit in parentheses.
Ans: 1220 (g)
